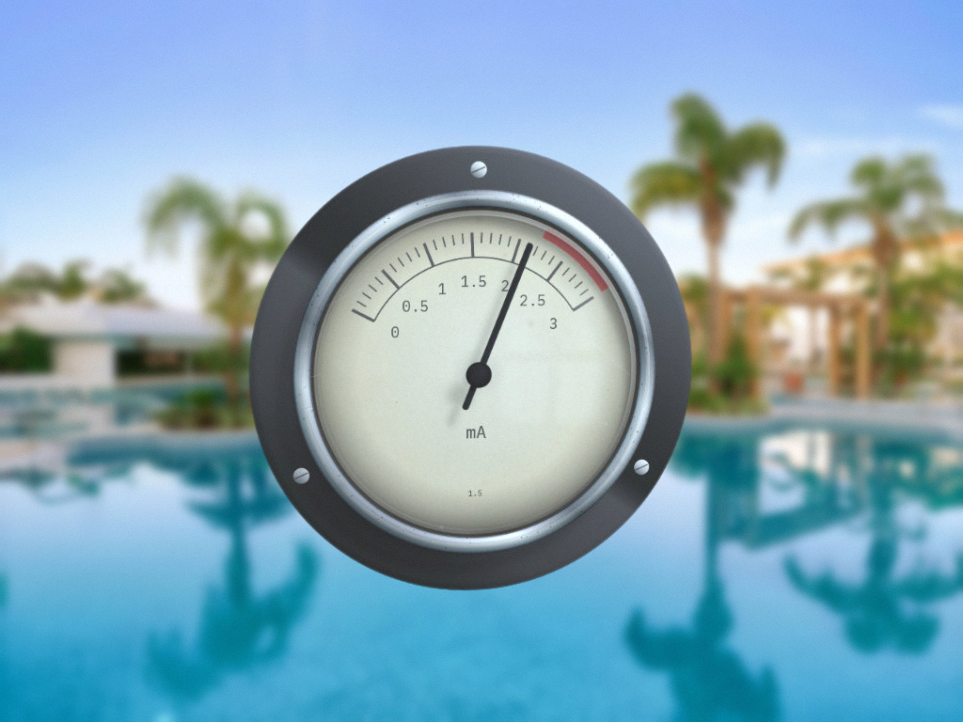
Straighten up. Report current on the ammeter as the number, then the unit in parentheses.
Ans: 2.1 (mA)
